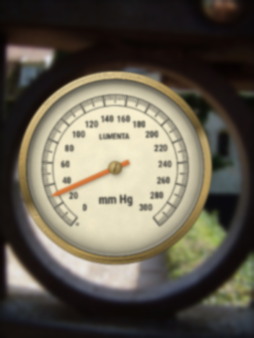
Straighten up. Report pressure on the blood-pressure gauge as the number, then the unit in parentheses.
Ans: 30 (mmHg)
